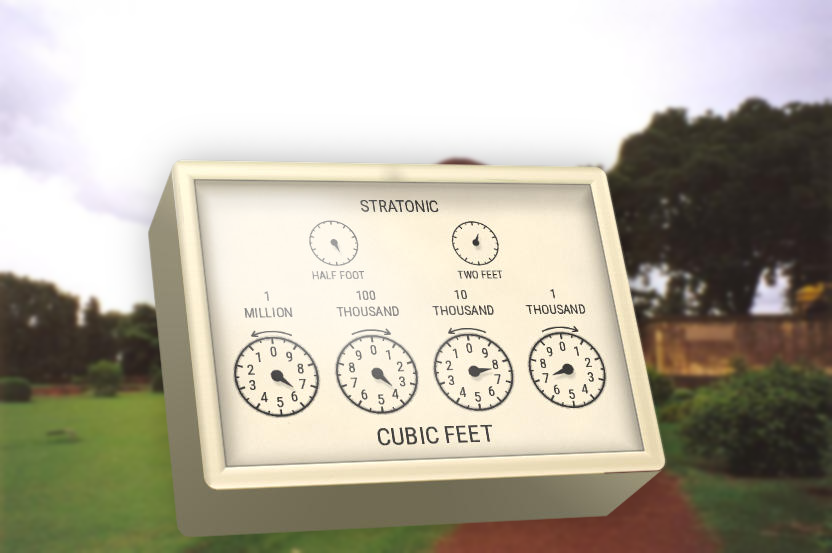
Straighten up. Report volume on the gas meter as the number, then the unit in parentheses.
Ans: 637700 (ft³)
